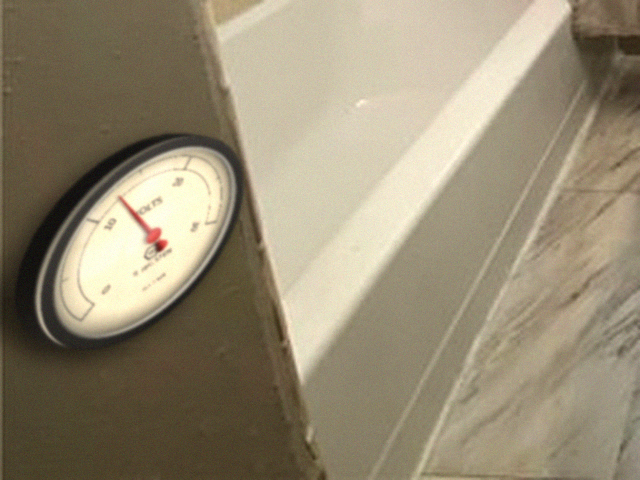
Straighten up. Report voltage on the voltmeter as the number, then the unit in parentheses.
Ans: 12.5 (V)
